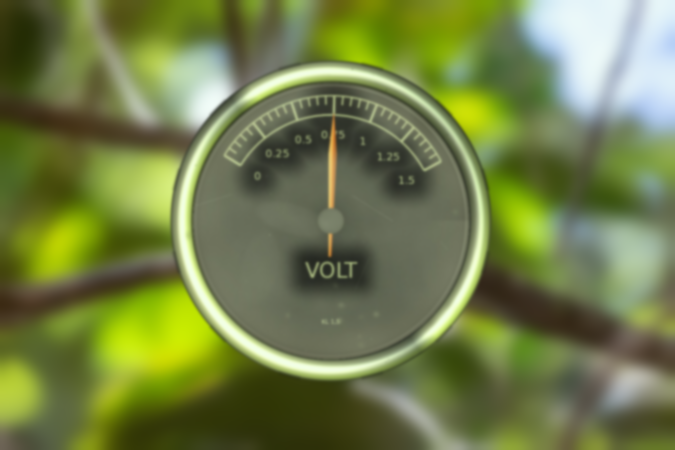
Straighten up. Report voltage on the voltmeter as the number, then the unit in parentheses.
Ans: 0.75 (V)
